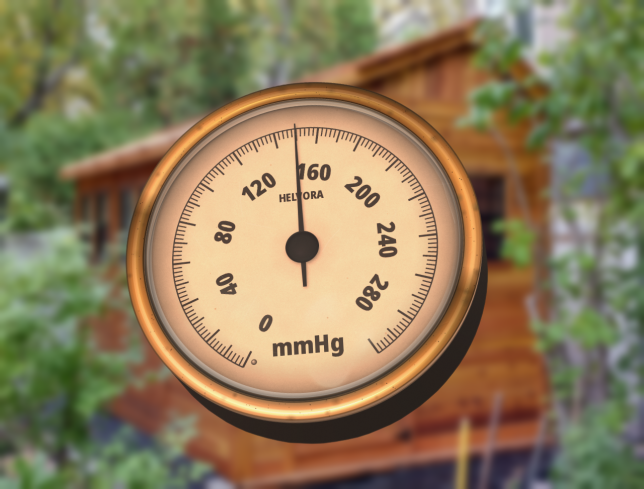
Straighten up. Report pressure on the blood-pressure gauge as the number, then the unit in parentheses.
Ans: 150 (mmHg)
